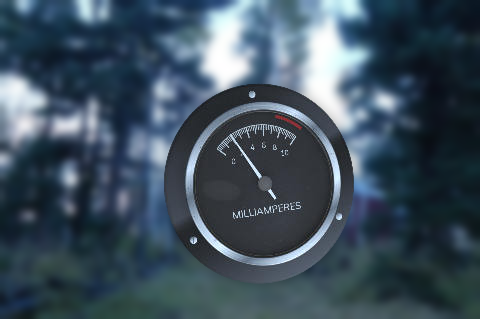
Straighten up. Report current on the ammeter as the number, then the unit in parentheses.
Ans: 2 (mA)
